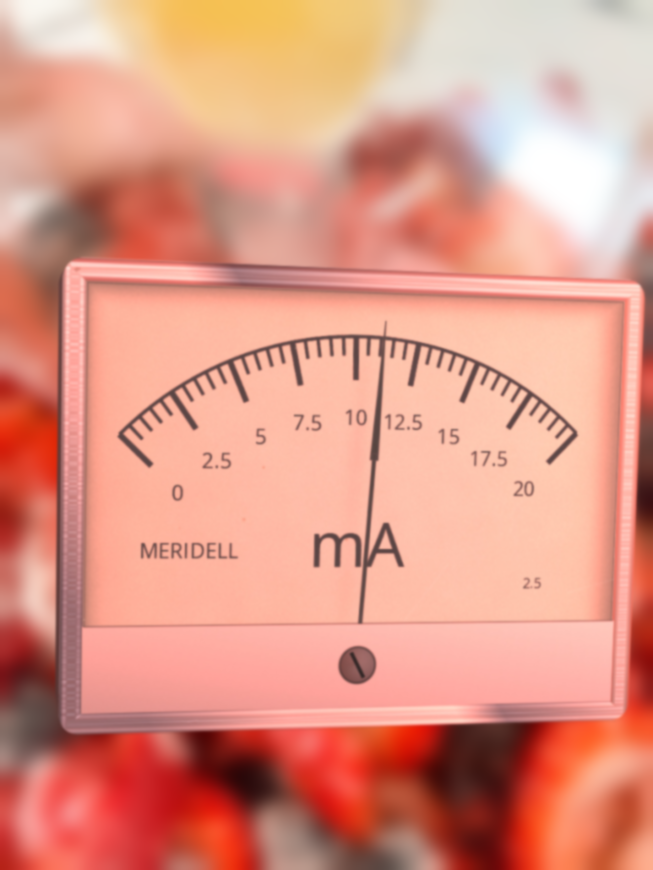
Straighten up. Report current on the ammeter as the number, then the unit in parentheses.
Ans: 11 (mA)
